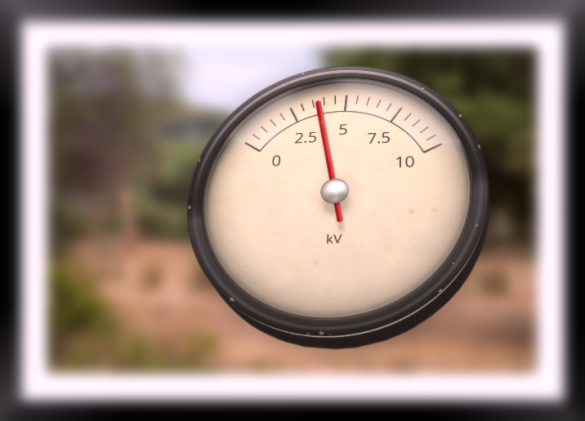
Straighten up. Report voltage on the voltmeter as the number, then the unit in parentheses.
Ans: 3.75 (kV)
